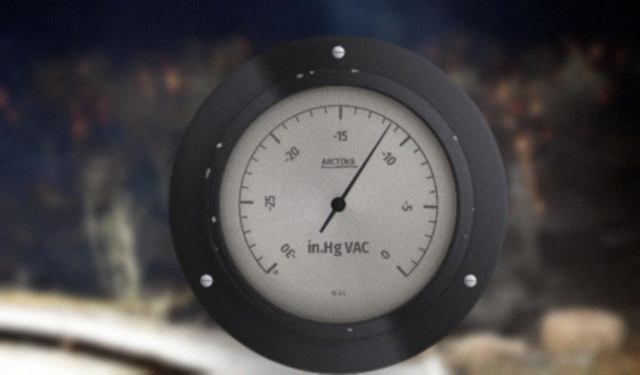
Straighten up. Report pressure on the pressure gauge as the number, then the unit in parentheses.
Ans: -11.5 (inHg)
